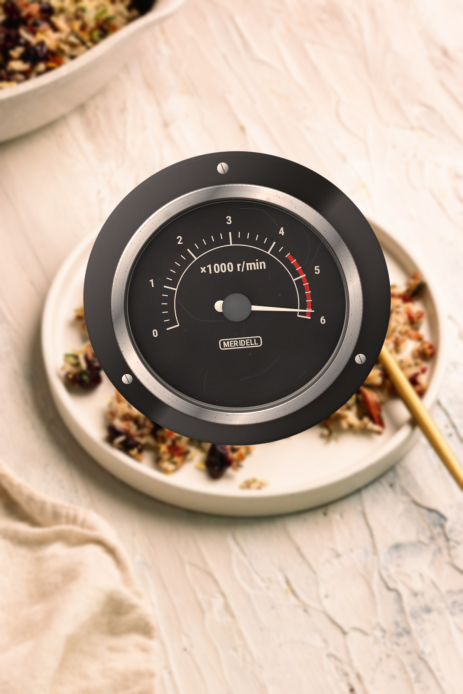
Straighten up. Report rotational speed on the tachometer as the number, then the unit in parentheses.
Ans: 5800 (rpm)
